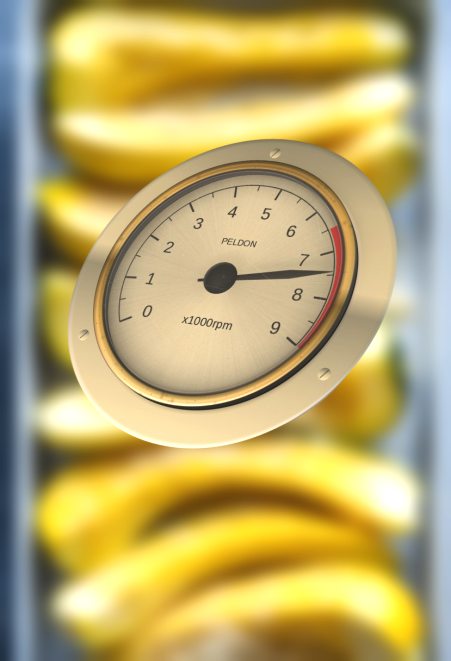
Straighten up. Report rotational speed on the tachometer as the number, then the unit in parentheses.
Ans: 7500 (rpm)
